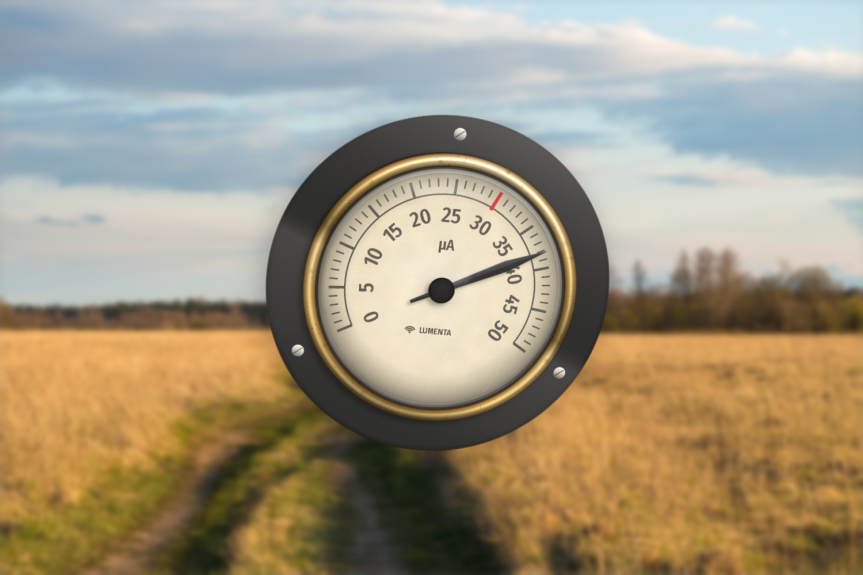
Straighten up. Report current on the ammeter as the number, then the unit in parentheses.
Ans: 38 (µA)
